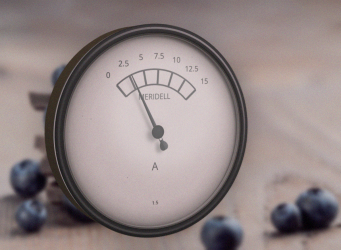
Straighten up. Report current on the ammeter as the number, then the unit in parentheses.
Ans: 2.5 (A)
